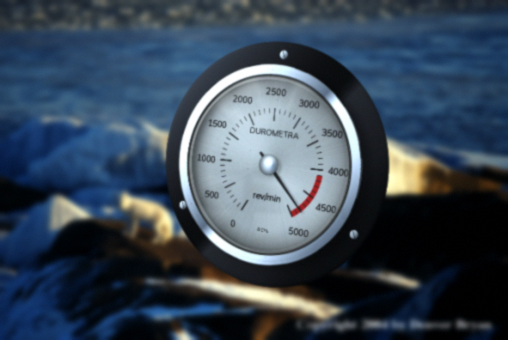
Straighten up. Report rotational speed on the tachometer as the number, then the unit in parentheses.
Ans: 4800 (rpm)
